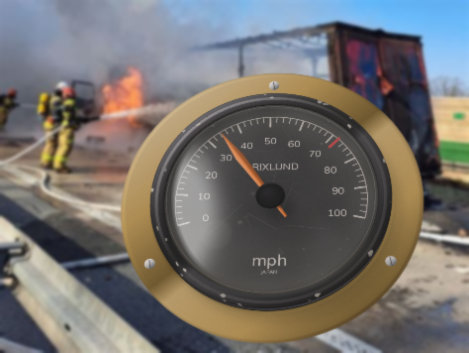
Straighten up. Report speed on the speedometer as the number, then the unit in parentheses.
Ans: 34 (mph)
